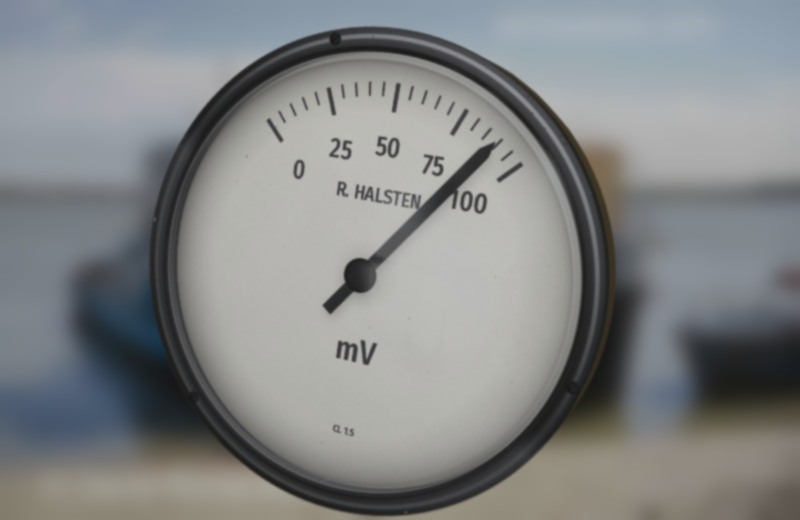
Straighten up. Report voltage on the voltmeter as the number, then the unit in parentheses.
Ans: 90 (mV)
